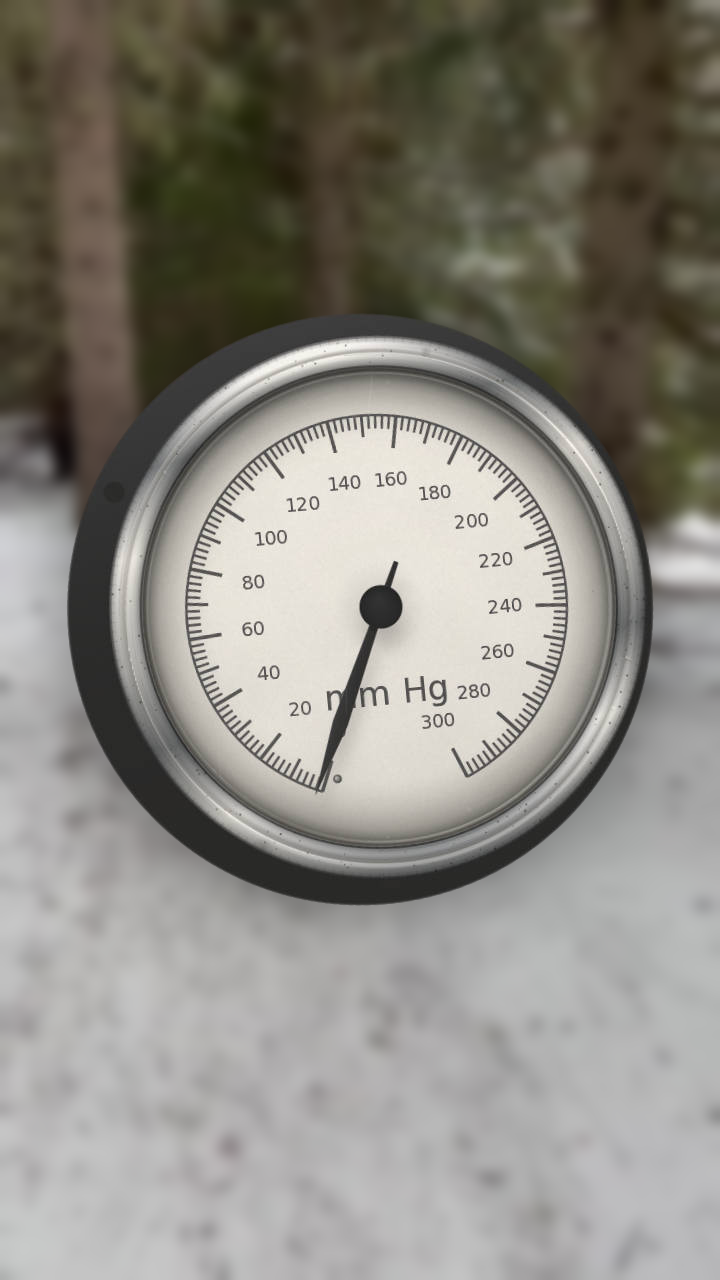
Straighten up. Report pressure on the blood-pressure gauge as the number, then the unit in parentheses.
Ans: 2 (mmHg)
